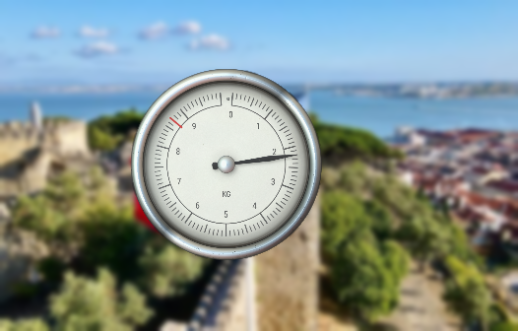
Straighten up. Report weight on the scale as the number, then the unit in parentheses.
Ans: 2.2 (kg)
